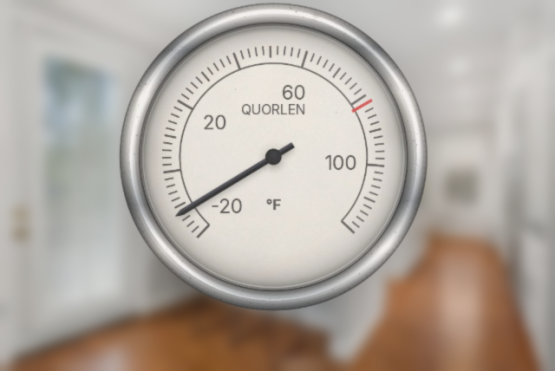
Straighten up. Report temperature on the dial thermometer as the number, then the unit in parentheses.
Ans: -12 (°F)
